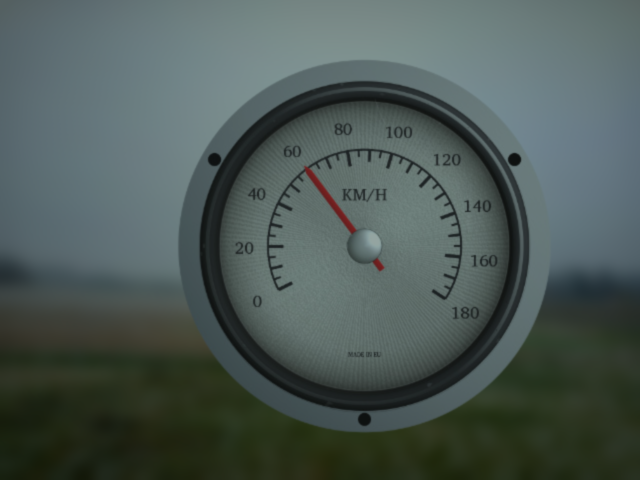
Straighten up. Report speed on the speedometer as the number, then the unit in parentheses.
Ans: 60 (km/h)
